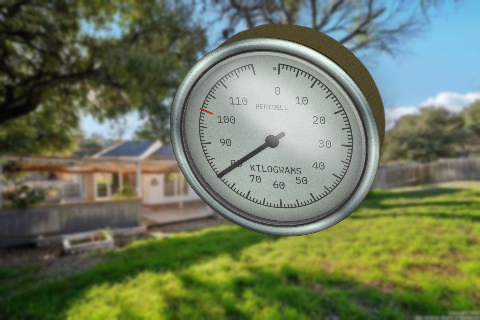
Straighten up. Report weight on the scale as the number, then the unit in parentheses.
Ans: 80 (kg)
